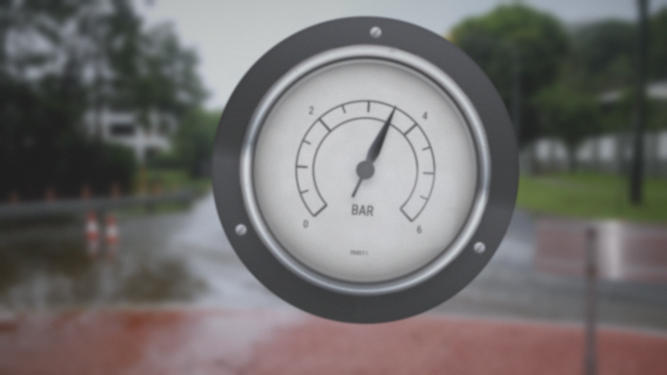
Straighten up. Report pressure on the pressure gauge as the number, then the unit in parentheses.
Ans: 3.5 (bar)
